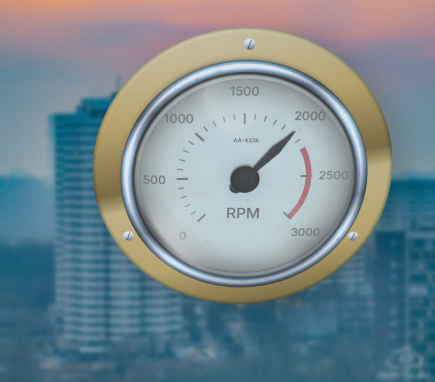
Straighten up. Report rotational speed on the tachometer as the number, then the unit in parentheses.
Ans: 2000 (rpm)
